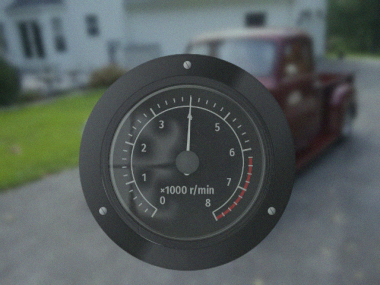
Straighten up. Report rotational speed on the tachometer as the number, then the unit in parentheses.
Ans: 4000 (rpm)
